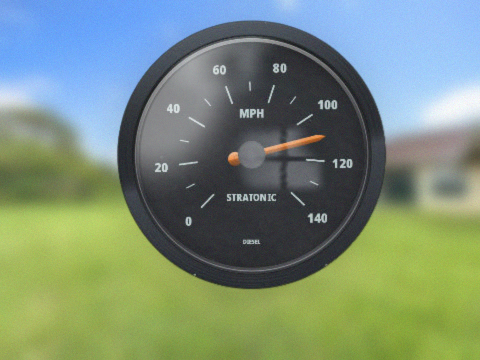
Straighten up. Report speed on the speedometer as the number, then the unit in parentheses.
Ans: 110 (mph)
